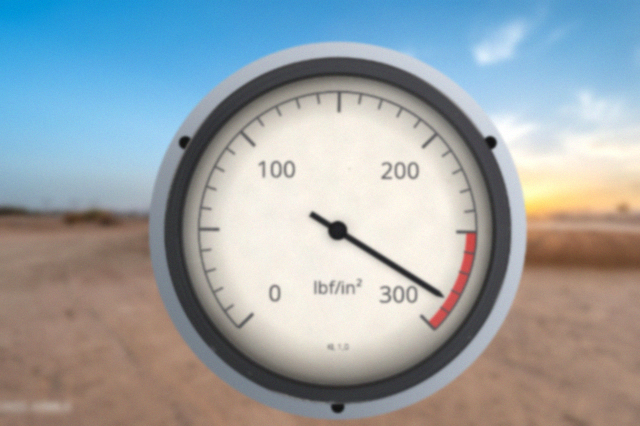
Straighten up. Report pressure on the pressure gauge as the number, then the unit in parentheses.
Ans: 285 (psi)
